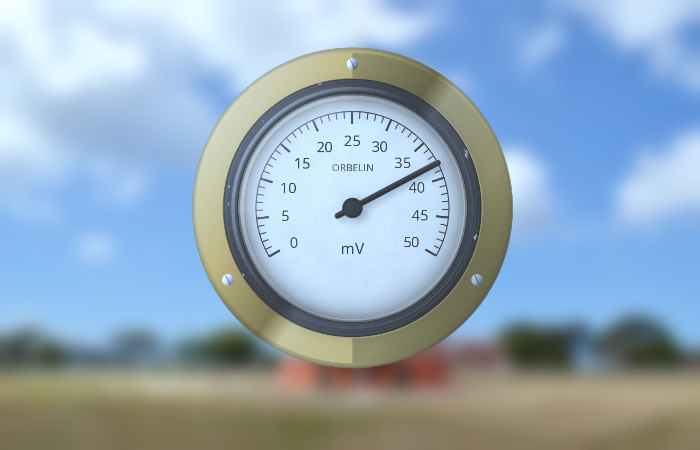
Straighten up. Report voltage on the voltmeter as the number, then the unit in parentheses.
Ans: 38 (mV)
